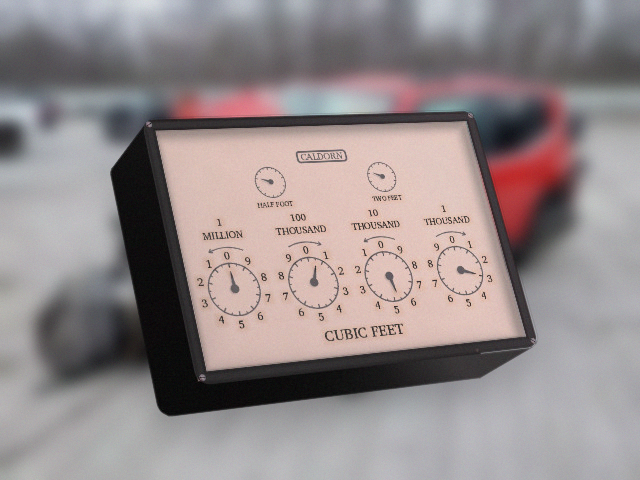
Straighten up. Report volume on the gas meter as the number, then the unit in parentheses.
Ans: 5300 (ft³)
